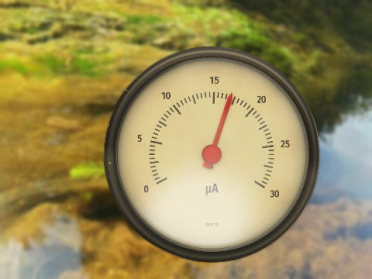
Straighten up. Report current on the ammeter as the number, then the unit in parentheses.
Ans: 17 (µA)
